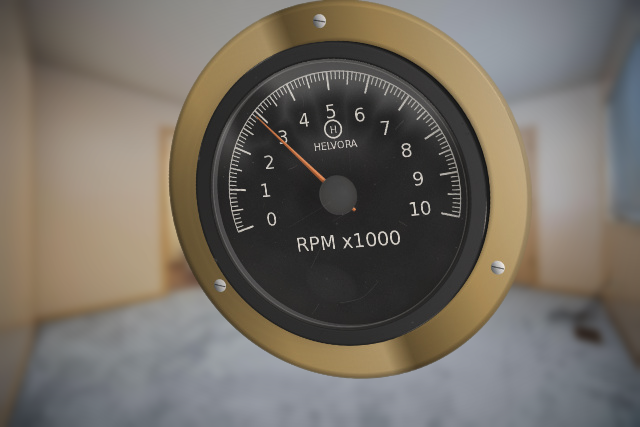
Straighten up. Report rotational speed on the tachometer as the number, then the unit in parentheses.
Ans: 3000 (rpm)
